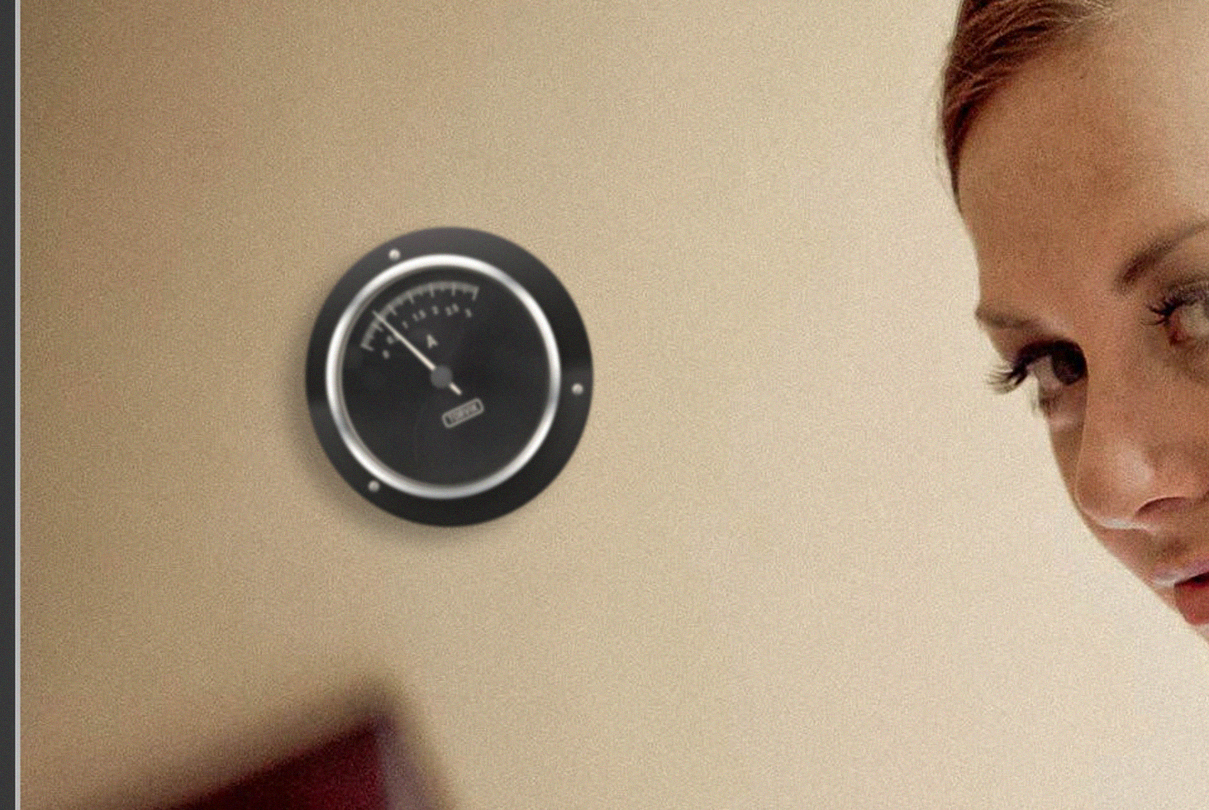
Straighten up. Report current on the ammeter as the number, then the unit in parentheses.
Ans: 0.75 (A)
